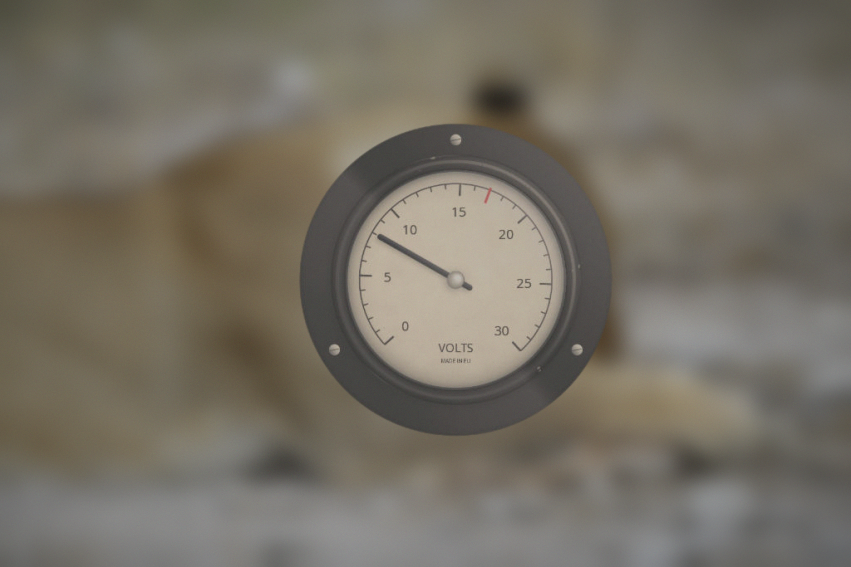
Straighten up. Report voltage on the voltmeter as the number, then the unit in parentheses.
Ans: 8 (V)
